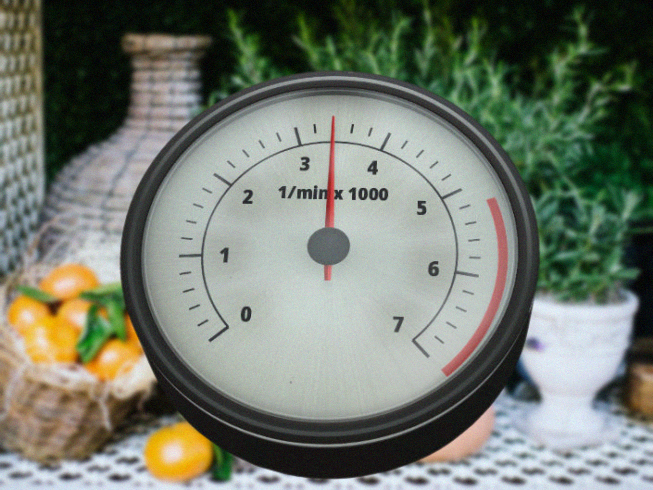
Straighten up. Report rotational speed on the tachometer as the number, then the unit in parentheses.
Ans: 3400 (rpm)
